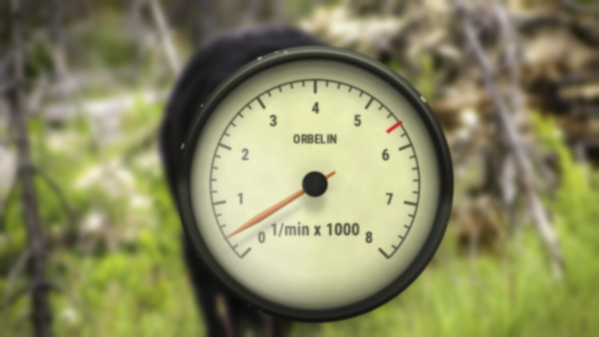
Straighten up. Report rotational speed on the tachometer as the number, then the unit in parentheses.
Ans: 400 (rpm)
